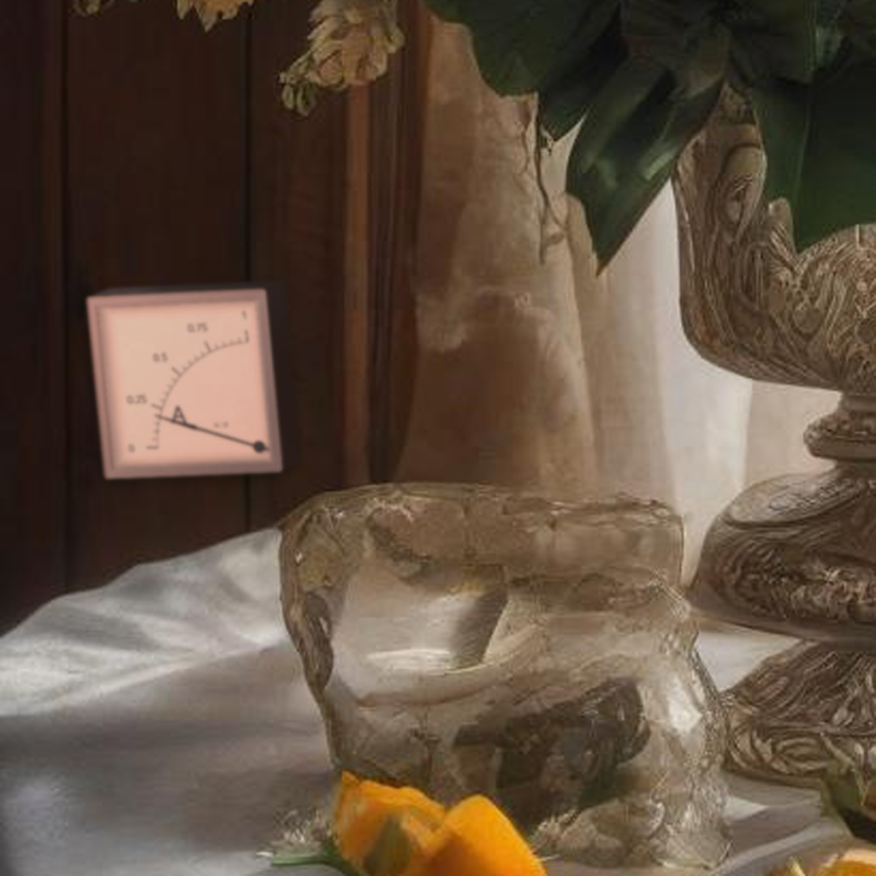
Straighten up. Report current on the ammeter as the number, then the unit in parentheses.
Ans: 0.2 (A)
